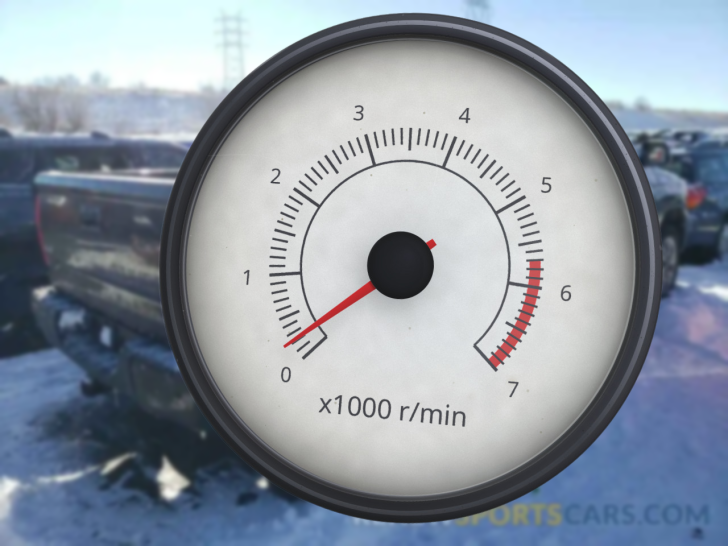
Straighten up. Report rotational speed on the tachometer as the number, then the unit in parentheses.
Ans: 200 (rpm)
